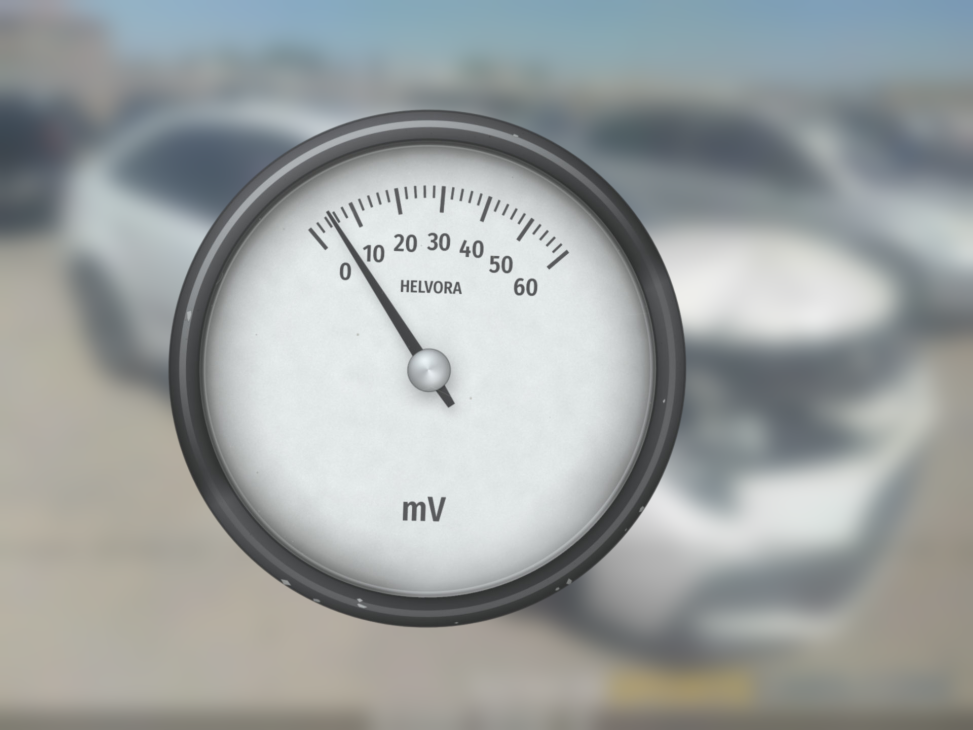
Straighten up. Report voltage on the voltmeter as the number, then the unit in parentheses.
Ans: 5 (mV)
